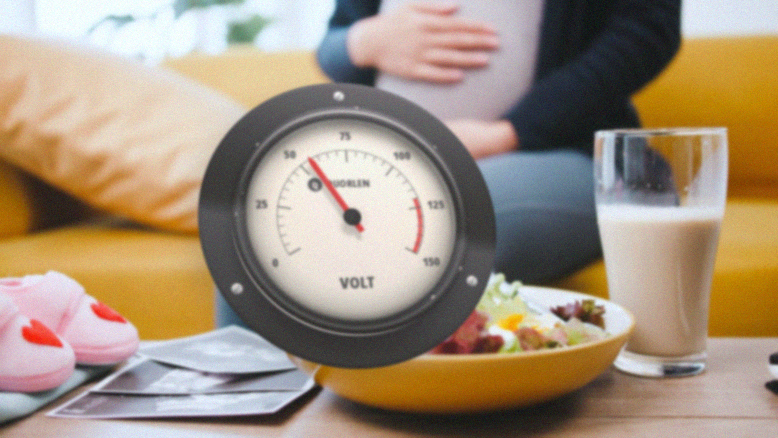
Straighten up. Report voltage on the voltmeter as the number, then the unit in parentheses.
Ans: 55 (V)
